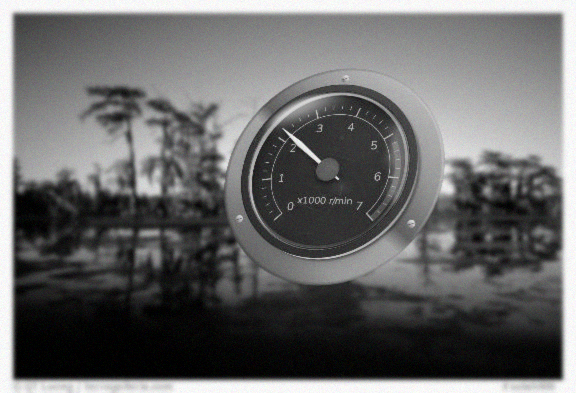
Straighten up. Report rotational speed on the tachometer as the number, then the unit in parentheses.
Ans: 2200 (rpm)
